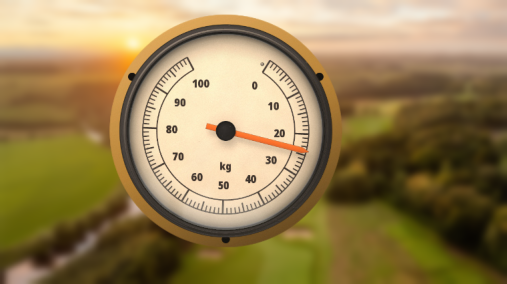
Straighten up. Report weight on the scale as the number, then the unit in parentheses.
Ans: 24 (kg)
